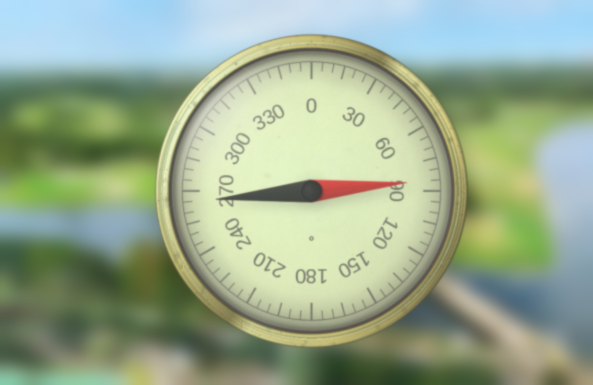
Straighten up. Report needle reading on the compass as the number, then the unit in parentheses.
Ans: 85 (°)
